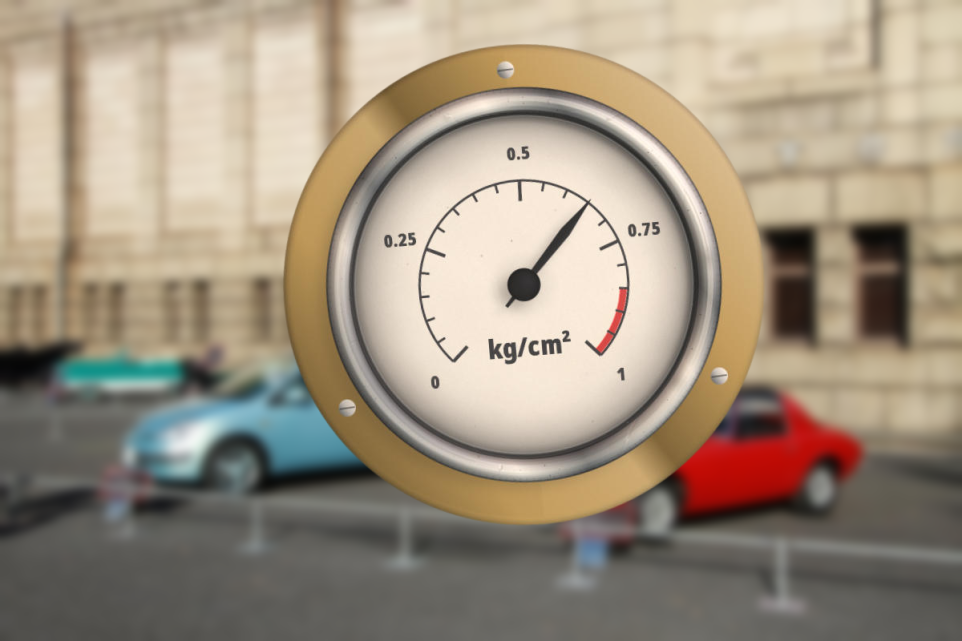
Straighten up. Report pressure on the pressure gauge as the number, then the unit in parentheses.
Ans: 0.65 (kg/cm²)
